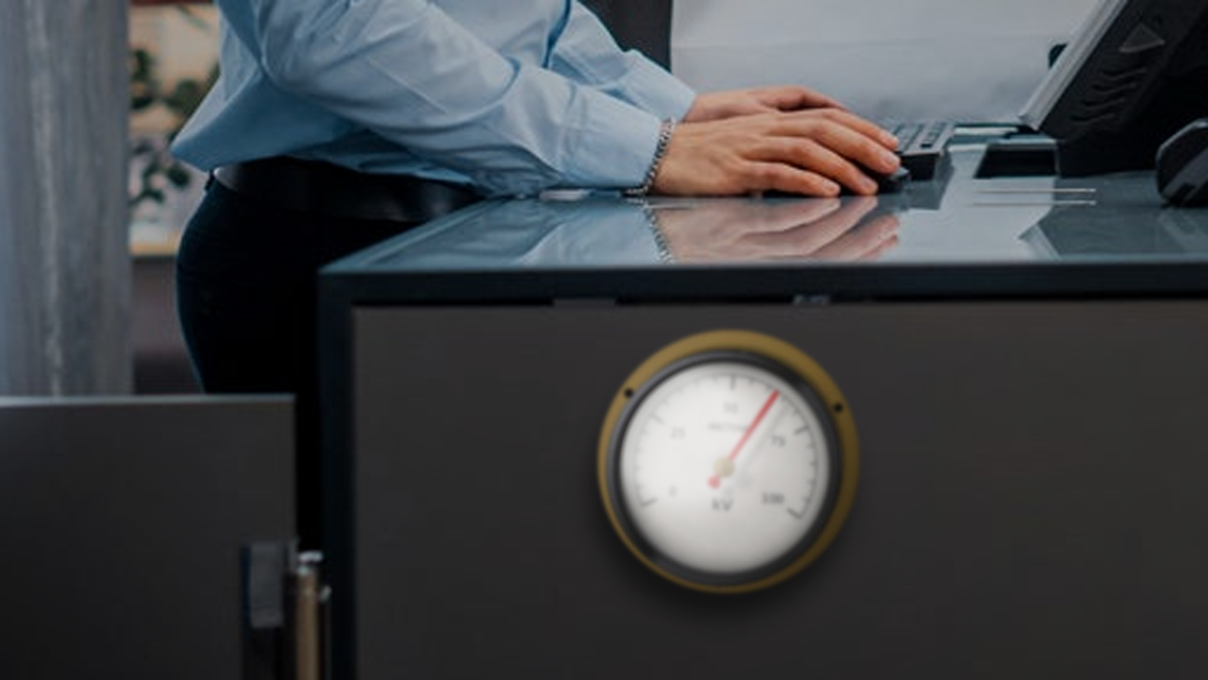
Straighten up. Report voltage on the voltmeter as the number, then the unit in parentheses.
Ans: 62.5 (kV)
